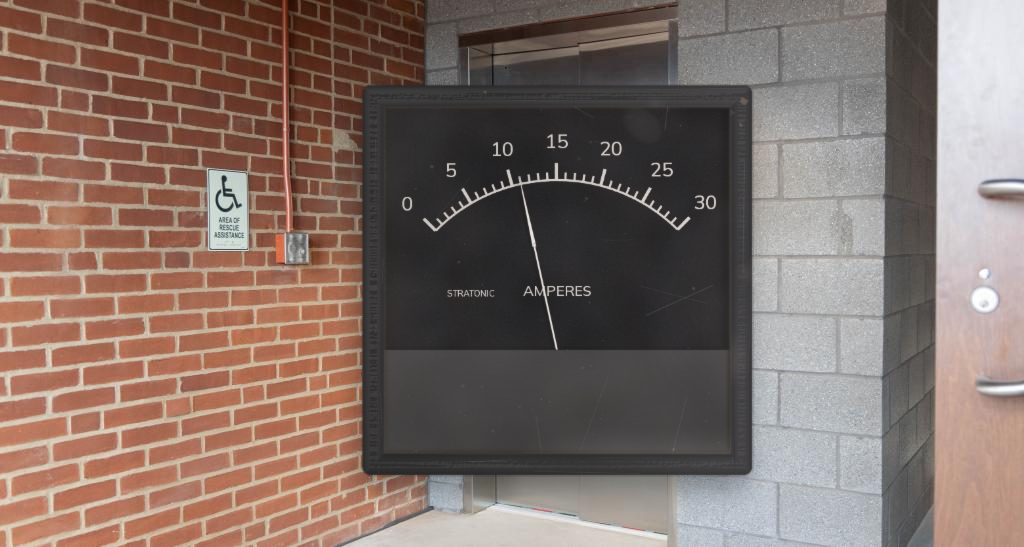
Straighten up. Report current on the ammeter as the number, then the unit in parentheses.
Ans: 11 (A)
